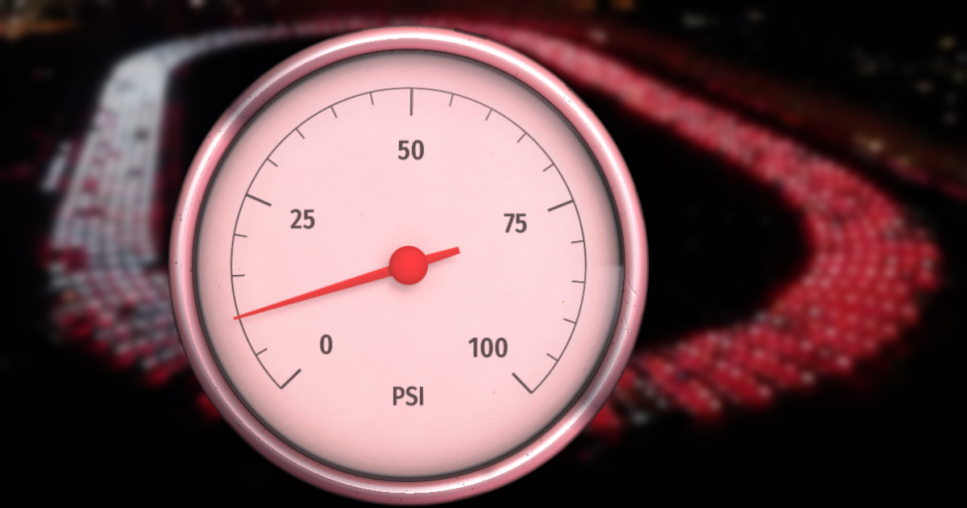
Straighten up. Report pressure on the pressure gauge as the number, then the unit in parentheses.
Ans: 10 (psi)
